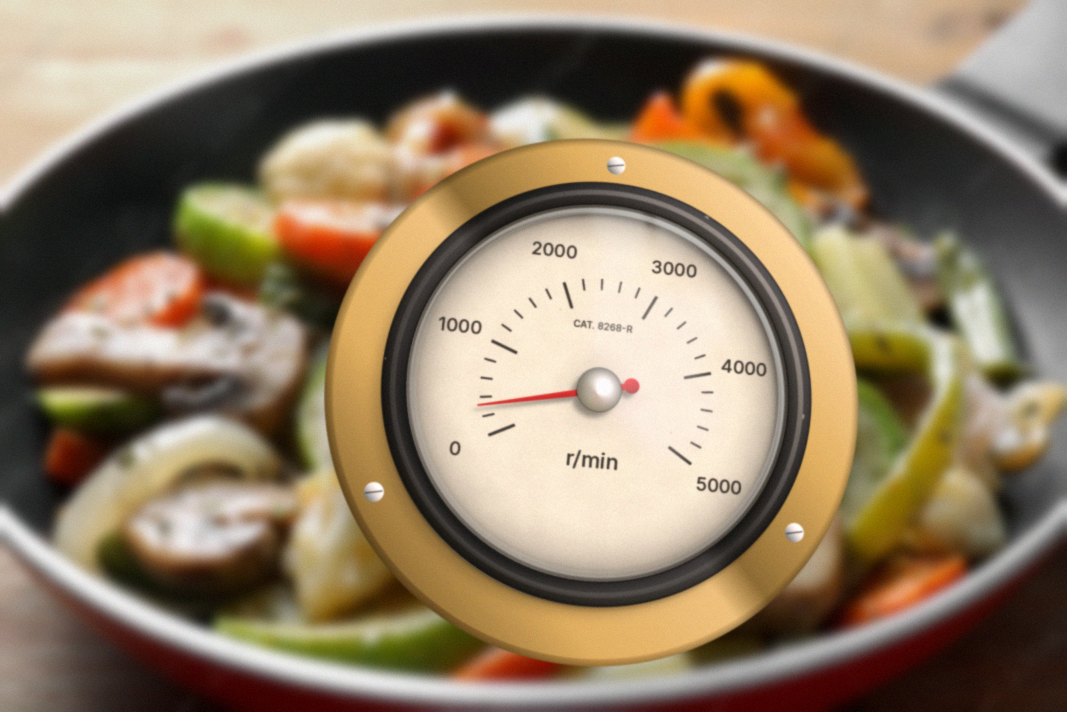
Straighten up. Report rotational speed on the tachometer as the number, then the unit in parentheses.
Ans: 300 (rpm)
